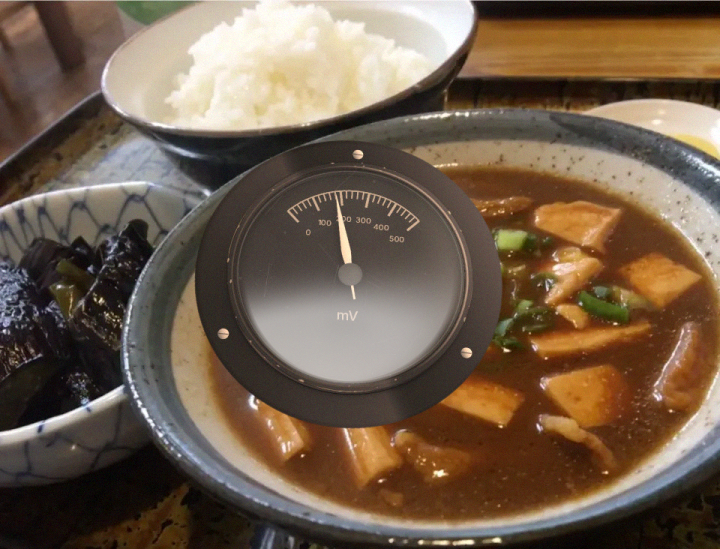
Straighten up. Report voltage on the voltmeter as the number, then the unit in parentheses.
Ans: 180 (mV)
